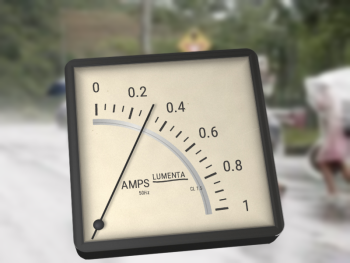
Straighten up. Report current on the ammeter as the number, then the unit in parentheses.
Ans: 0.3 (A)
